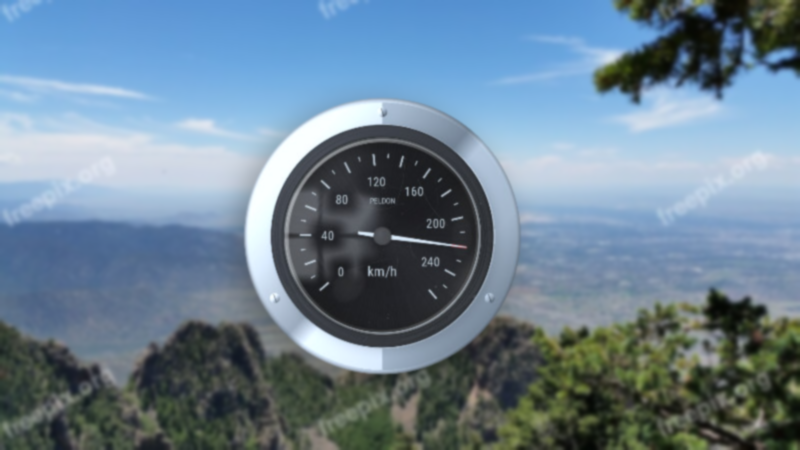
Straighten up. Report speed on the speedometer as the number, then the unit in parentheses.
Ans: 220 (km/h)
